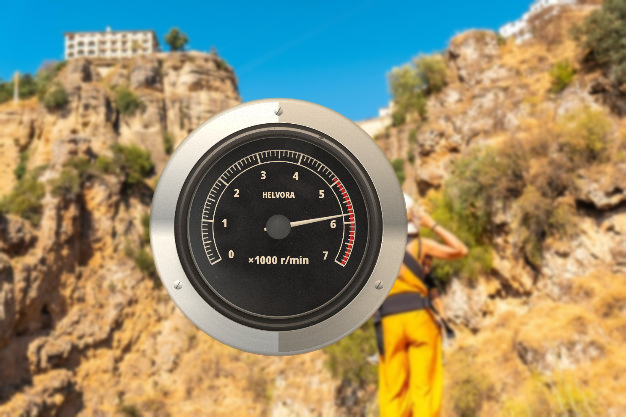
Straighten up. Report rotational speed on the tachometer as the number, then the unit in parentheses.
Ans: 5800 (rpm)
